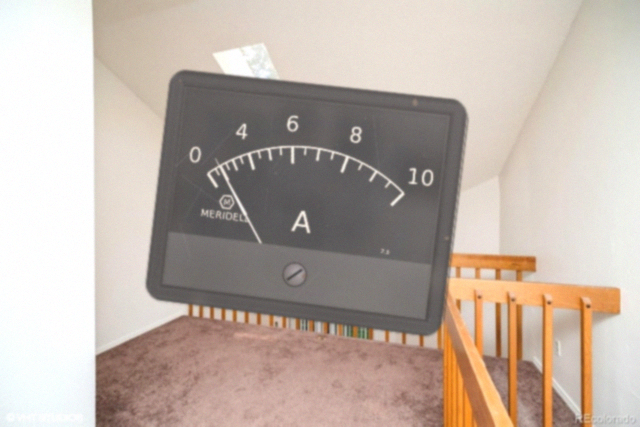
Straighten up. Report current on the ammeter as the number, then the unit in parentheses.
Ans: 2 (A)
